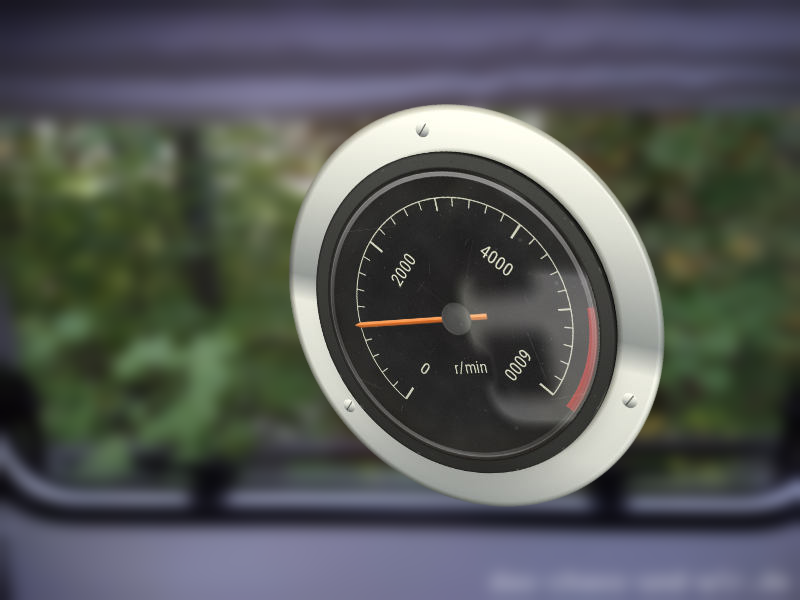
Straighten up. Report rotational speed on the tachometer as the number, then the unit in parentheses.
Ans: 1000 (rpm)
